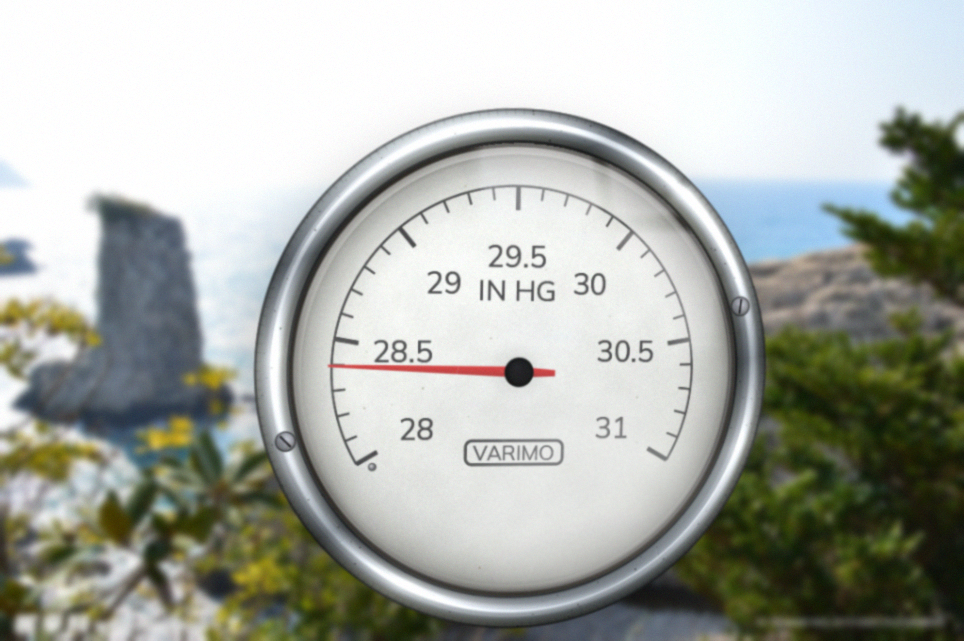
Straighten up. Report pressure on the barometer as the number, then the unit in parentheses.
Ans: 28.4 (inHg)
